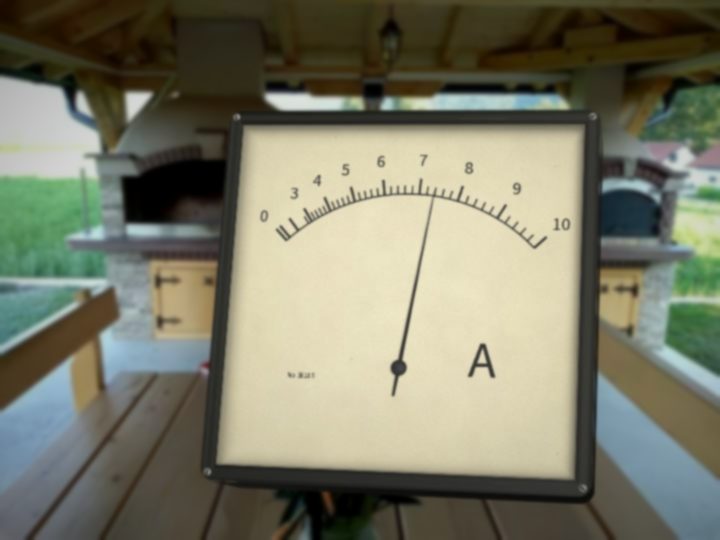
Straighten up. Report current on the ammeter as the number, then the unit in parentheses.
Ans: 7.4 (A)
